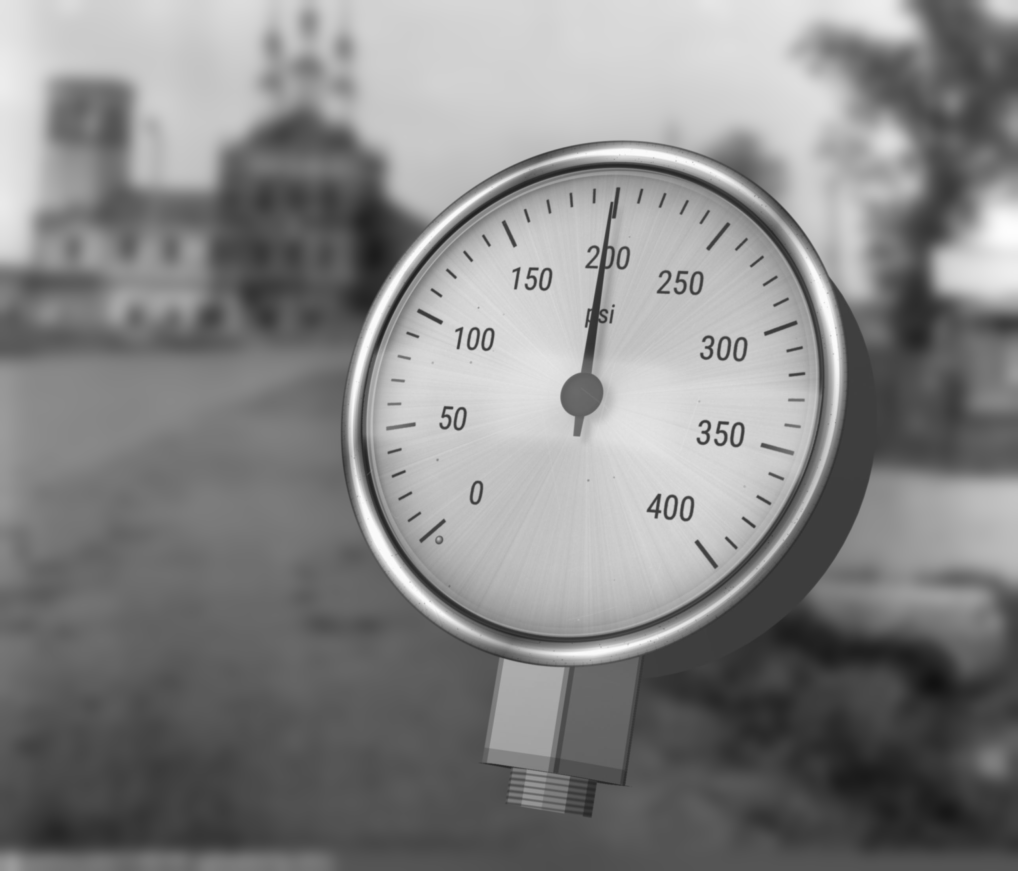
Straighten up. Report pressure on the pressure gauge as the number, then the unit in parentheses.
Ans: 200 (psi)
